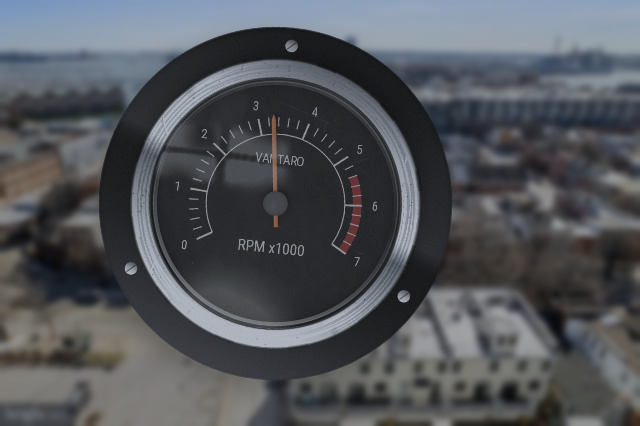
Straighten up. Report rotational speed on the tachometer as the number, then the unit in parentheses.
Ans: 3300 (rpm)
